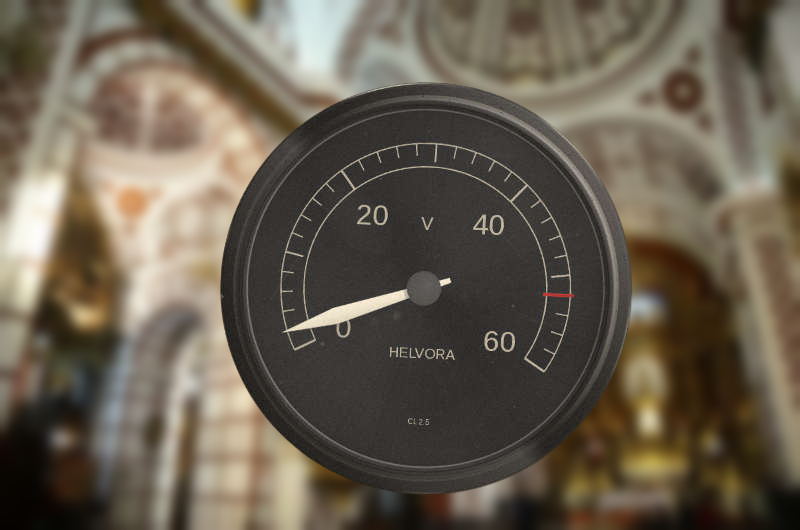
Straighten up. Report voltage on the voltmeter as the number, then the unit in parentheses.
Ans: 2 (V)
